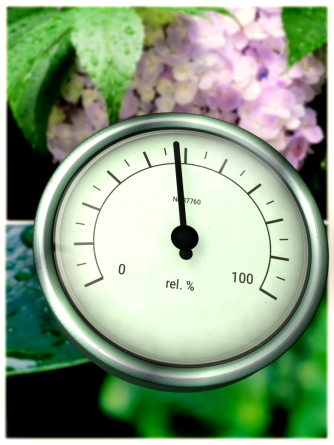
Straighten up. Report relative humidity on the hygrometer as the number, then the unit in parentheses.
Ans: 47.5 (%)
